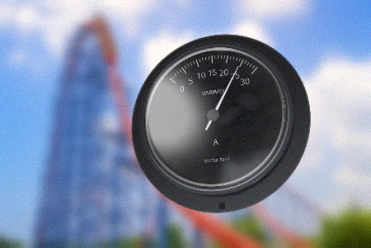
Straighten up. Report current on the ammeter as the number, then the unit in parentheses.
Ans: 25 (A)
